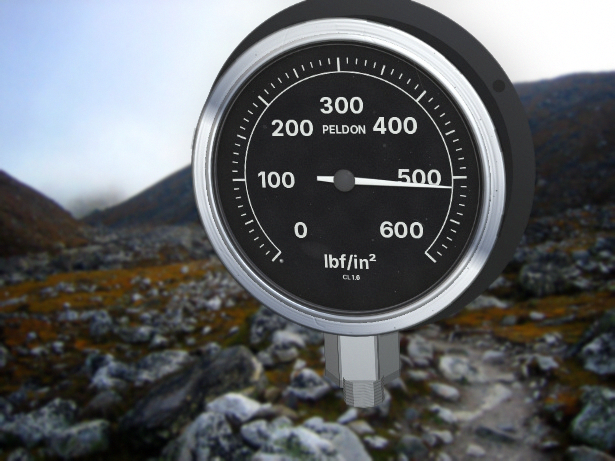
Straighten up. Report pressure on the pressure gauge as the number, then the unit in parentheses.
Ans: 510 (psi)
